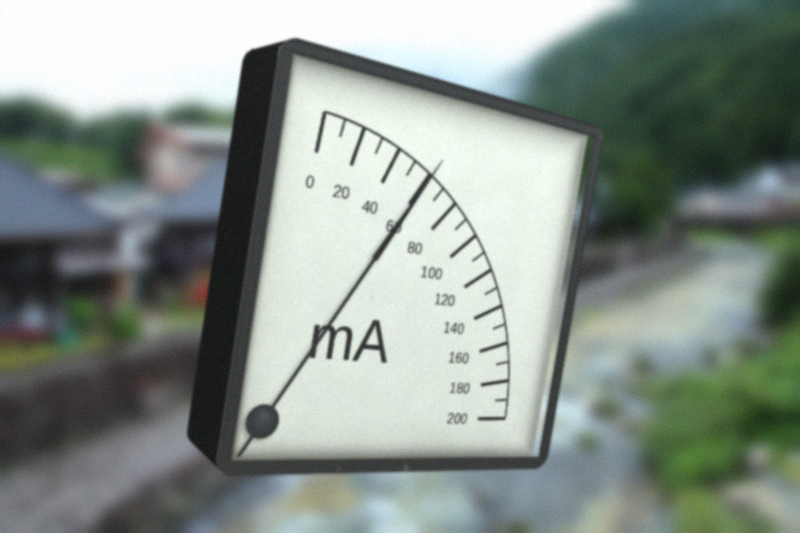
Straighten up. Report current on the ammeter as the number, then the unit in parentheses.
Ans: 60 (mA)
